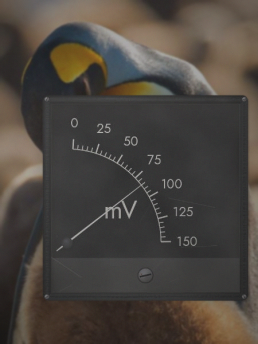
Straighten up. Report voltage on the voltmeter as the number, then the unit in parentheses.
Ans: 85 (mV)
